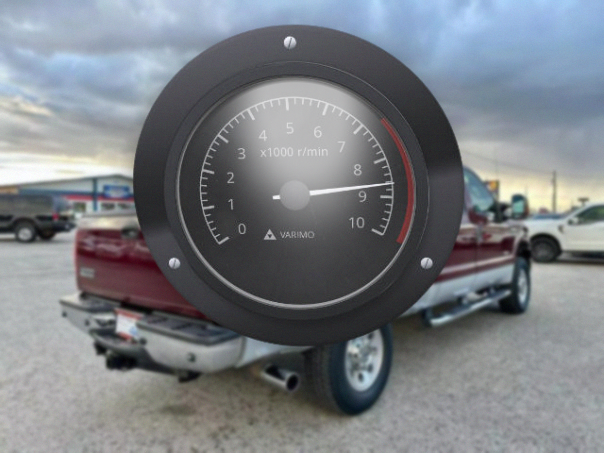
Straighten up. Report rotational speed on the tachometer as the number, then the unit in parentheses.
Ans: 8600 (rpm)
